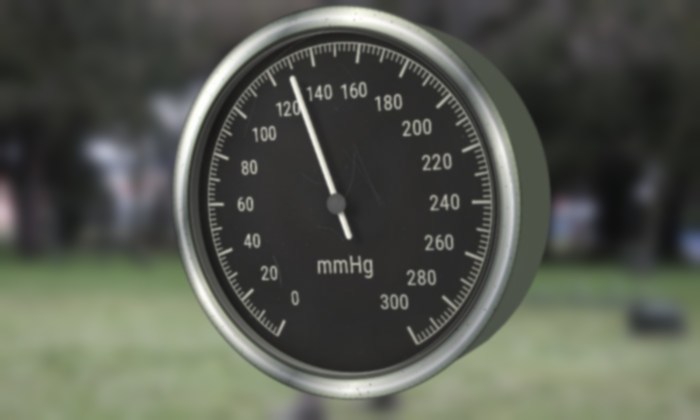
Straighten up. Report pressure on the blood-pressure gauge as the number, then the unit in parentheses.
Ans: 130 (mmHg)
